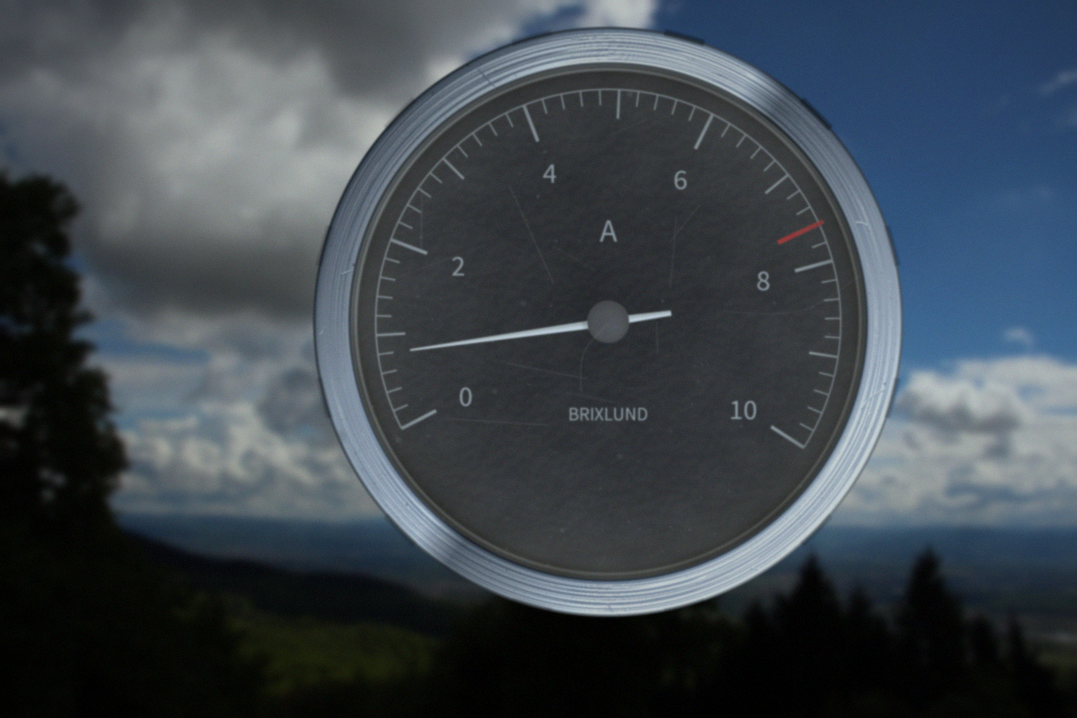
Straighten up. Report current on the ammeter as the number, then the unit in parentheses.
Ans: 0.8 (A)
